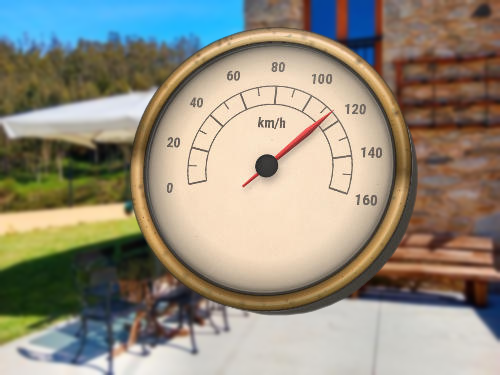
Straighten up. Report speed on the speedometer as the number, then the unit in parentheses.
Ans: 115 (km/h)
